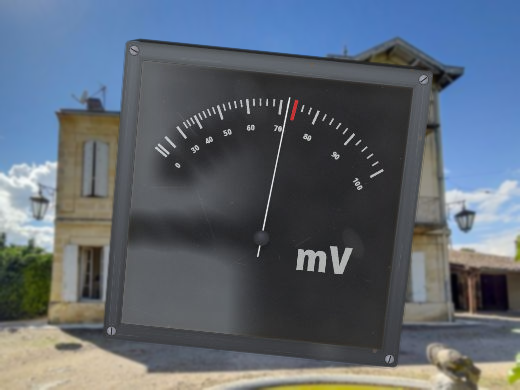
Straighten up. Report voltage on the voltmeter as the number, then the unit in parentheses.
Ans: 72 (mV)
